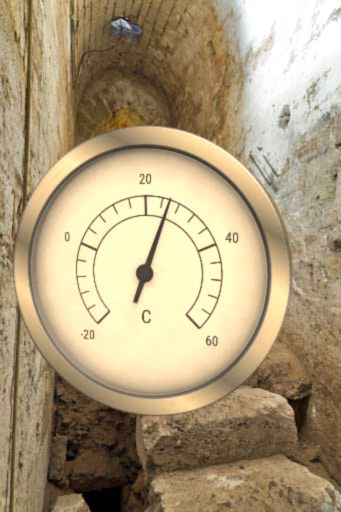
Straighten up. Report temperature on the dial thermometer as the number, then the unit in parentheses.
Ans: 26 (°C)
